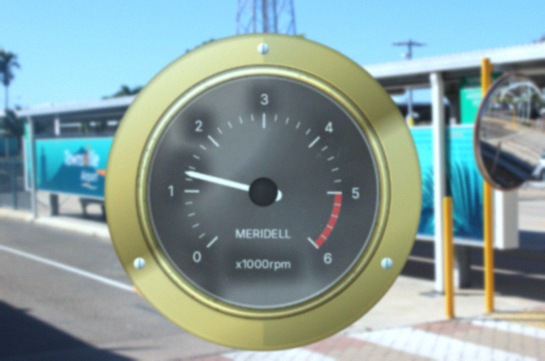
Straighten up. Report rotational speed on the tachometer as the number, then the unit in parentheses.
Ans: 1300 (rpm)
